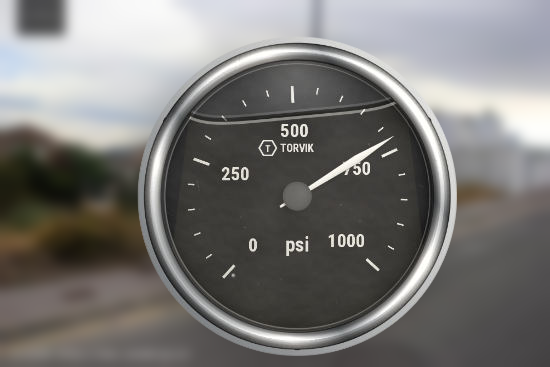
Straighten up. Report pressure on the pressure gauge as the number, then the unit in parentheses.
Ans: 725 (psi)
